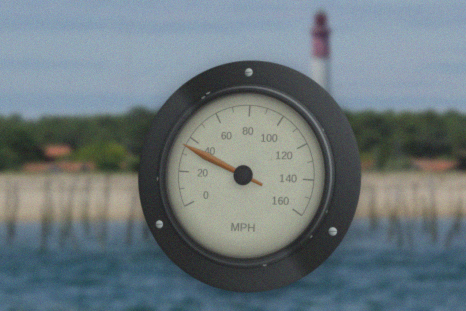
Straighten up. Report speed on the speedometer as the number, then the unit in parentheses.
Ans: 35 (mph)
